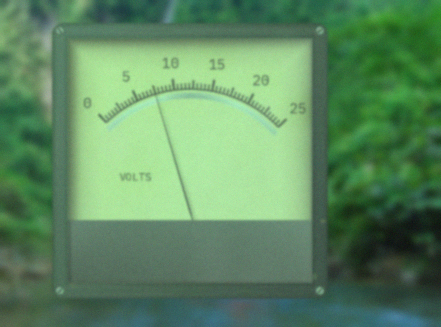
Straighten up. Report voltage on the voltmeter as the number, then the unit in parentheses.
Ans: 7.5 (V)
